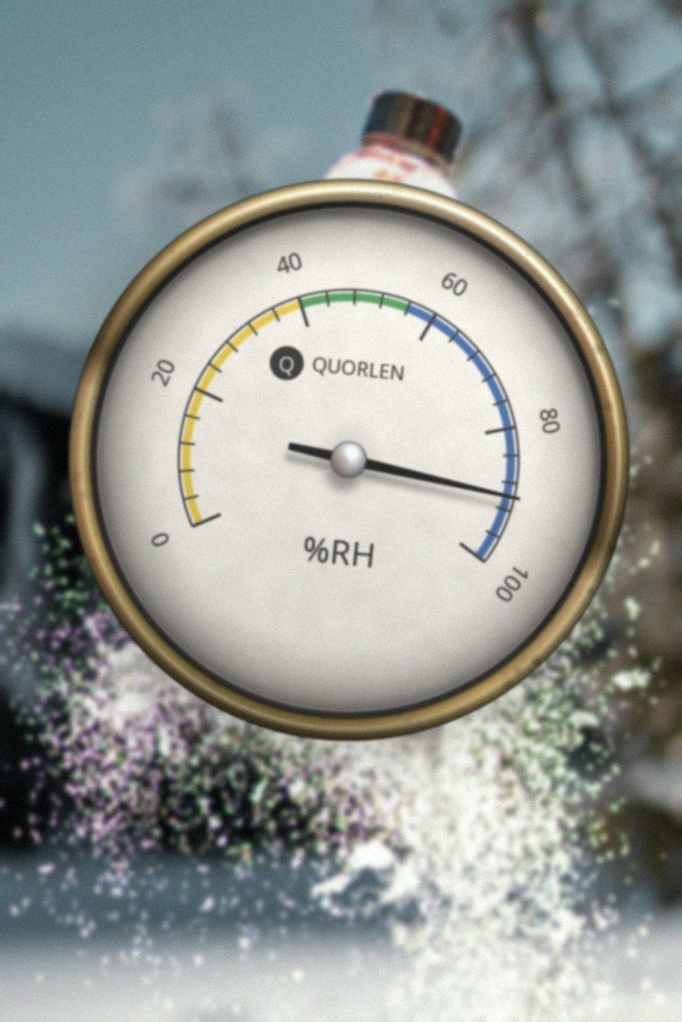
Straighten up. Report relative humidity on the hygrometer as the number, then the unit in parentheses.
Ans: 90 (%)
